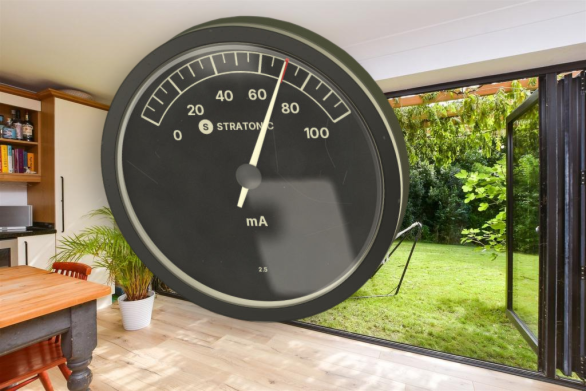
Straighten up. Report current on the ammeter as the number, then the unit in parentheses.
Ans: 70 (mA)
